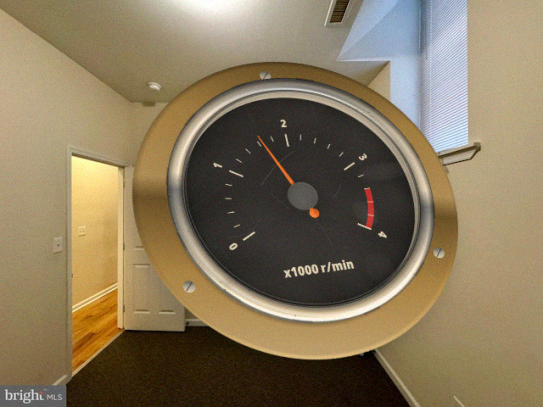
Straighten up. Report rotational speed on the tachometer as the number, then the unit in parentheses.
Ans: 1600 (rpm)
